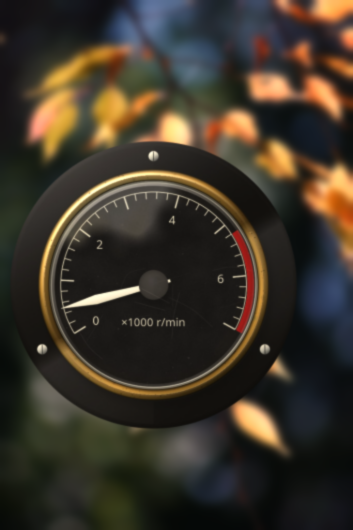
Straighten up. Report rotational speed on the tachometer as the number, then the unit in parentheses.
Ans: 500 (rpm)
